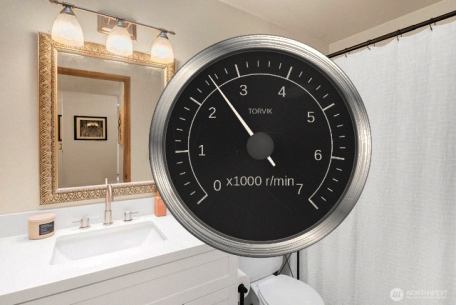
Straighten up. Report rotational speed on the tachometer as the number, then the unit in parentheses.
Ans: 2500 (rpm)
